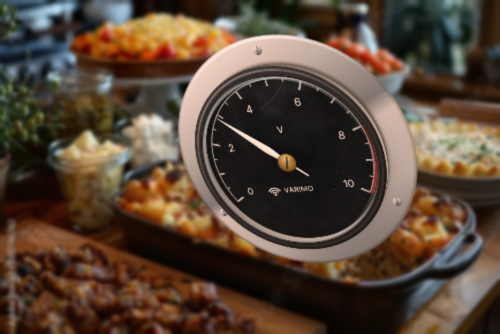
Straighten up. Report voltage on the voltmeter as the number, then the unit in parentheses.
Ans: 3 (V)
